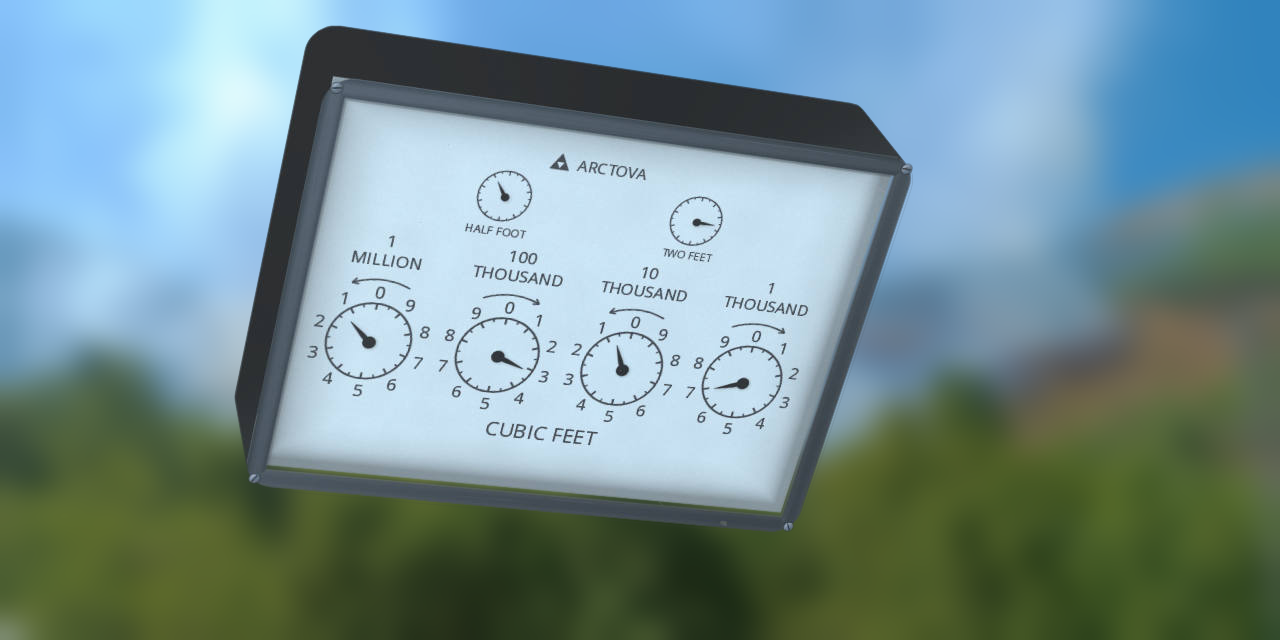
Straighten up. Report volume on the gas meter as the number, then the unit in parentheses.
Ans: 130700 (ft³)
